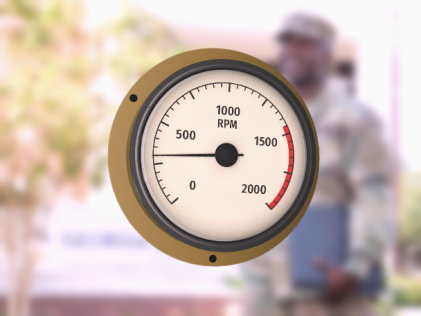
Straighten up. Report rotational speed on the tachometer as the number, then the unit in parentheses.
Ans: 300 (rpm)
